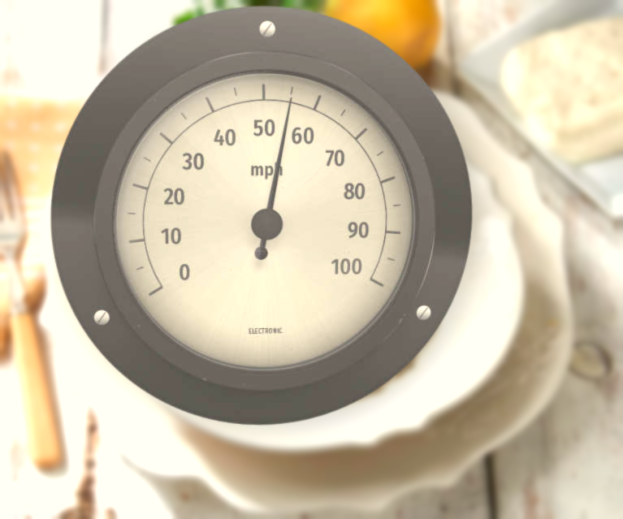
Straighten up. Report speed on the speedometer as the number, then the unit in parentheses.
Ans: 55 (mph)
